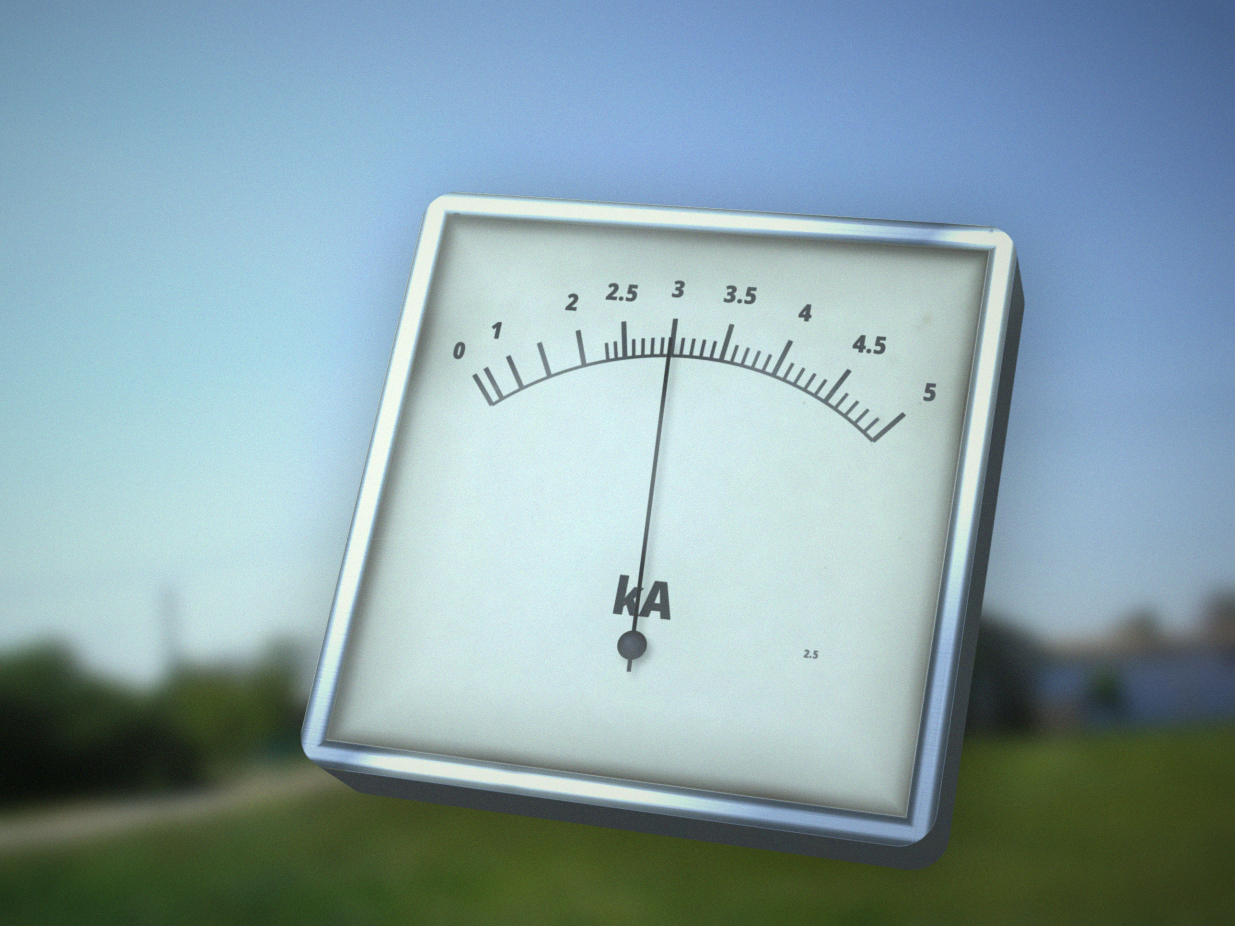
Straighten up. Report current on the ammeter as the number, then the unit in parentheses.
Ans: 3 (kA)
